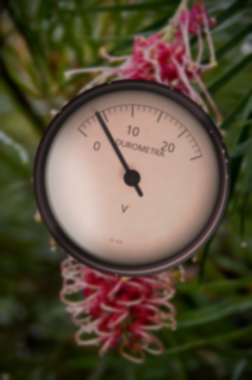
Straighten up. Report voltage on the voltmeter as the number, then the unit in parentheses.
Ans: 4 (V)
